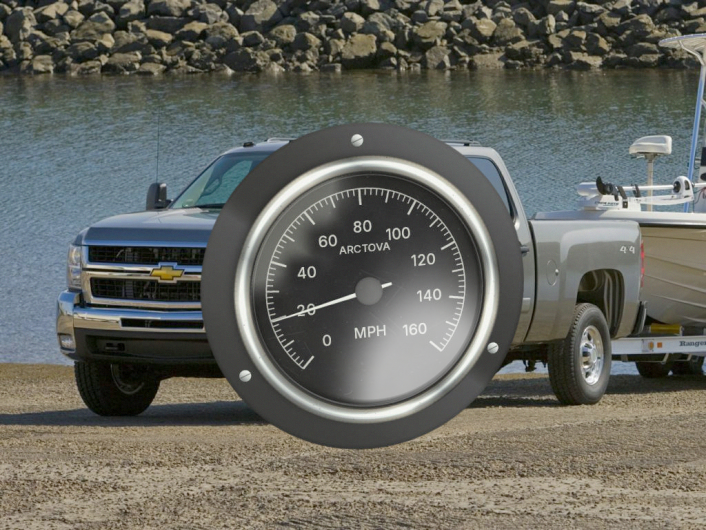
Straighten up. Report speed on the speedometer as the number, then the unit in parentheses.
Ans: 20 (mph)
